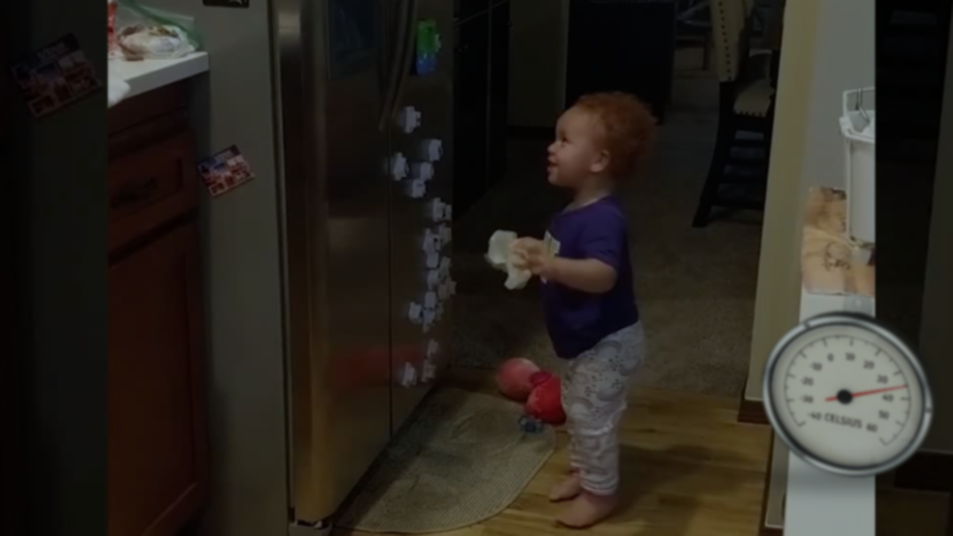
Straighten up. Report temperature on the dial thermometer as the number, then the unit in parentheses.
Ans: 35 (°C)
